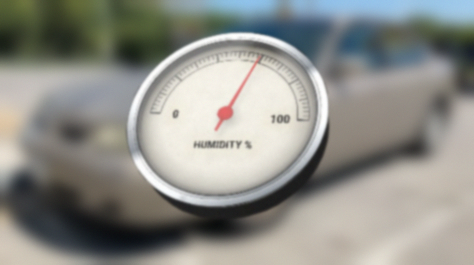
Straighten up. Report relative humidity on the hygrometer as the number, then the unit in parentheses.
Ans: 60 (%)
